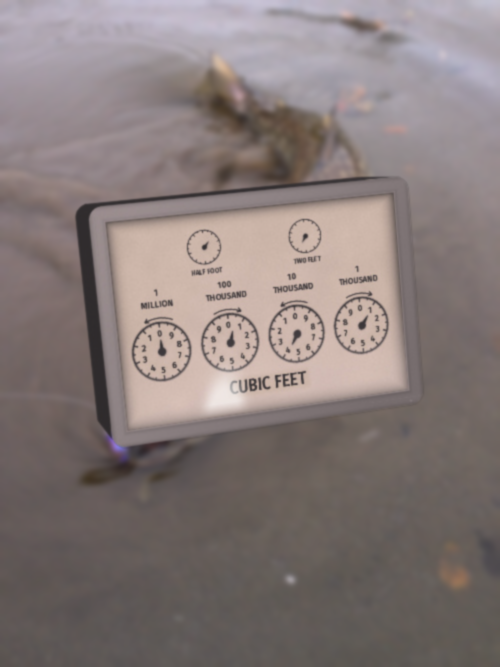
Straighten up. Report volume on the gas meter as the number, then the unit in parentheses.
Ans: 4100 (ft³)
